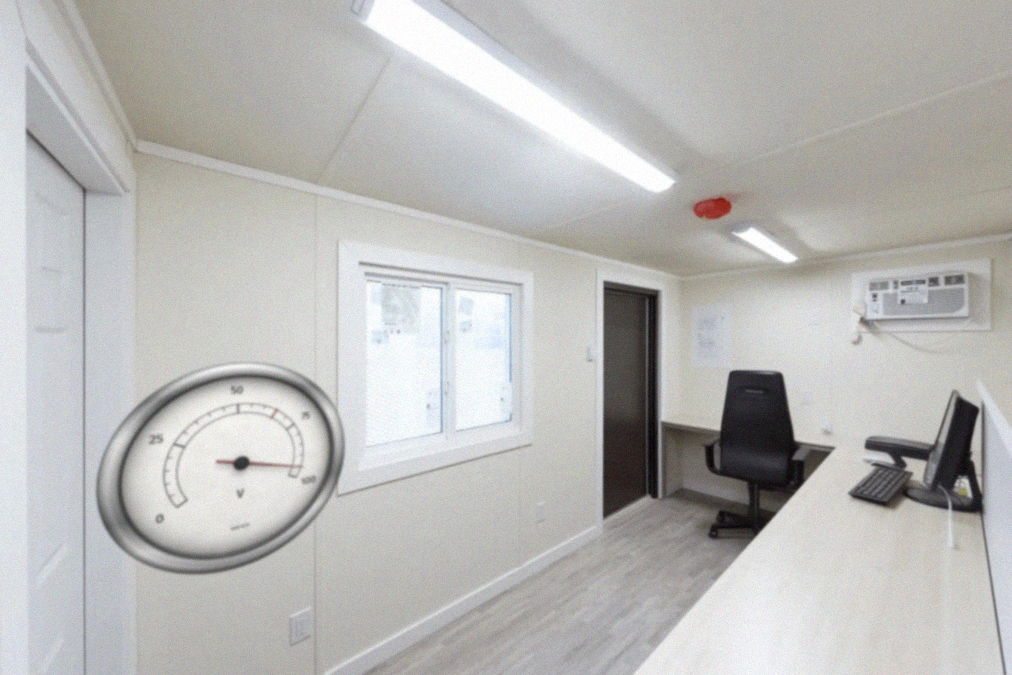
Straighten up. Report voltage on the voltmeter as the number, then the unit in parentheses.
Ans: 95 (V)
